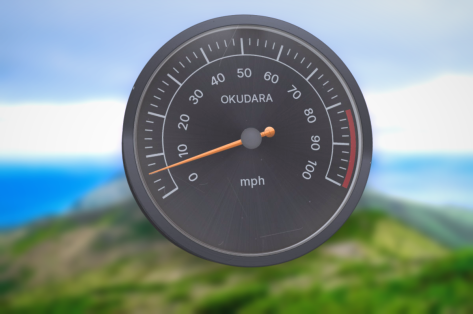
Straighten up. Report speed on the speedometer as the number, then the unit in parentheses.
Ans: 6 (mph)
